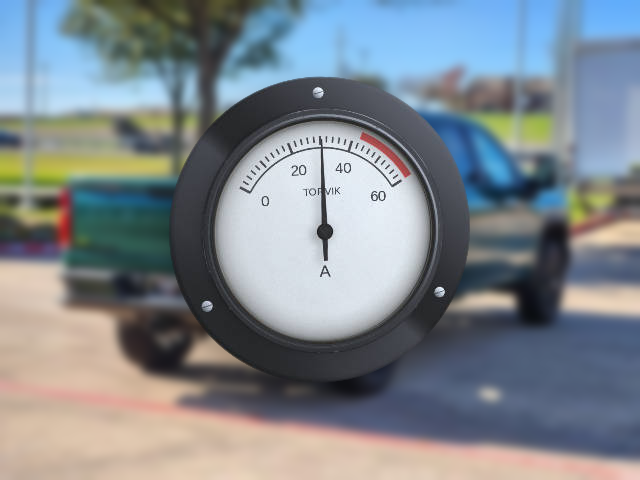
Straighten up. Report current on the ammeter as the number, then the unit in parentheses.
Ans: 30 (A)
